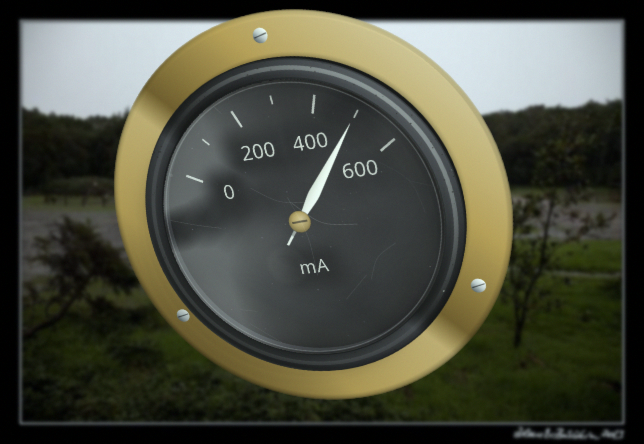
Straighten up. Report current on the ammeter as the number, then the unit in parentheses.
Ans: 500 (mA)
